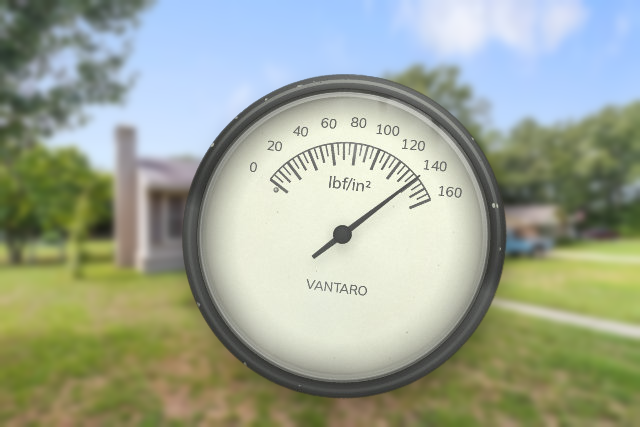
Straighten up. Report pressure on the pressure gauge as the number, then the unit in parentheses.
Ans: 140 (psi)
